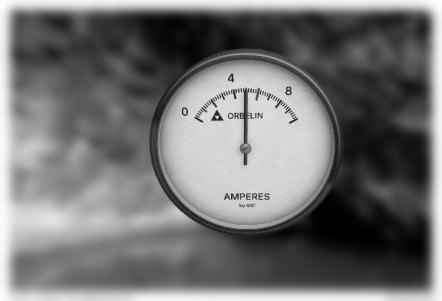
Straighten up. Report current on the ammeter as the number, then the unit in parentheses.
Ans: 5 (A)
